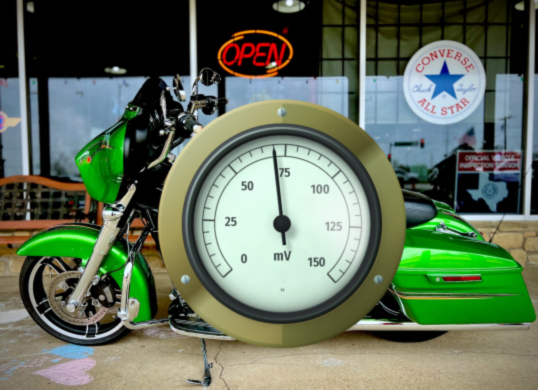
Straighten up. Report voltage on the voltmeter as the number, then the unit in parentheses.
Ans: 70 (mV)
